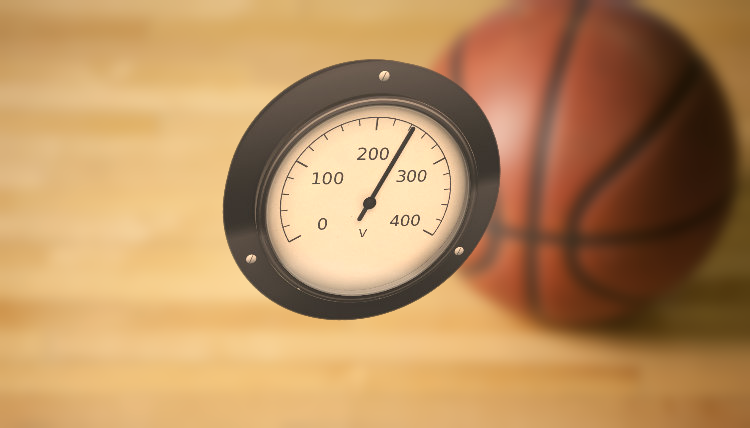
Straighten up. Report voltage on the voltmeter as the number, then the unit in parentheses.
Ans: 240 (V)
